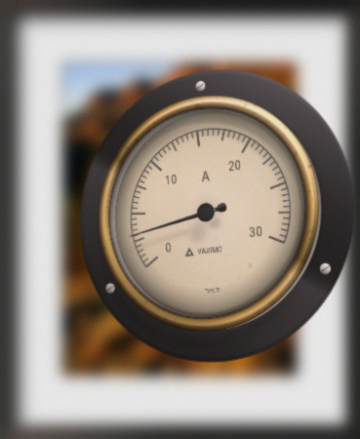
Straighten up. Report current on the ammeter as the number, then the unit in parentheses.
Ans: 3 (A)
